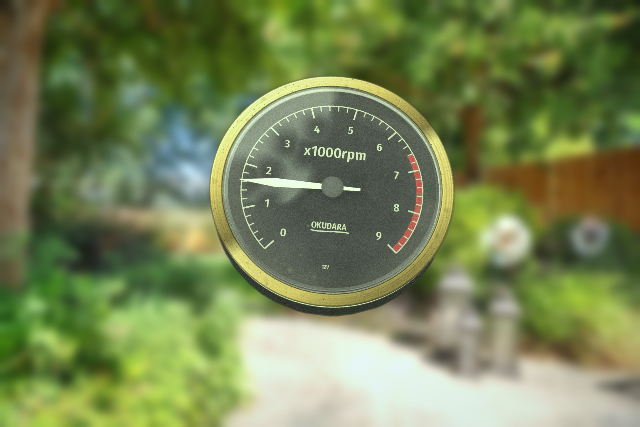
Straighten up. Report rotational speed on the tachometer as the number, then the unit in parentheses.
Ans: 1600 (rpm)
